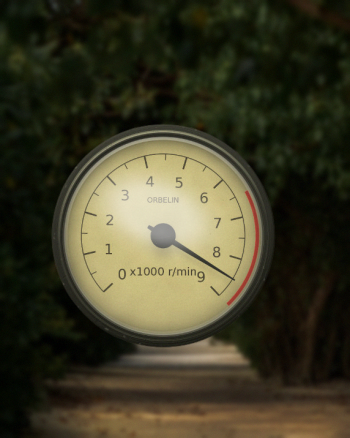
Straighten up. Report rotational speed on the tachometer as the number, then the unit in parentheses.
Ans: 8500 (rpm)
